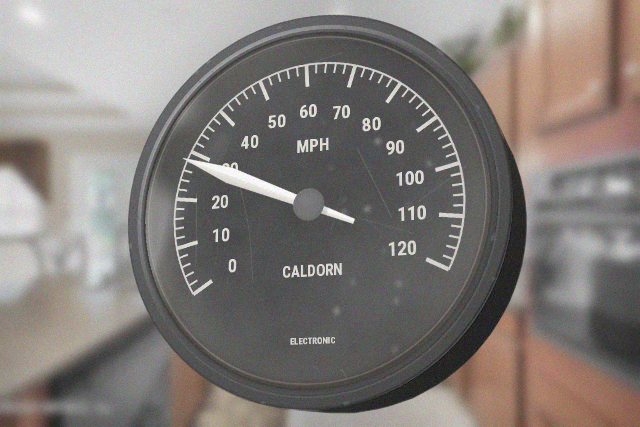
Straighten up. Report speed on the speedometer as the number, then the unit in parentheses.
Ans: 28 (mph)
